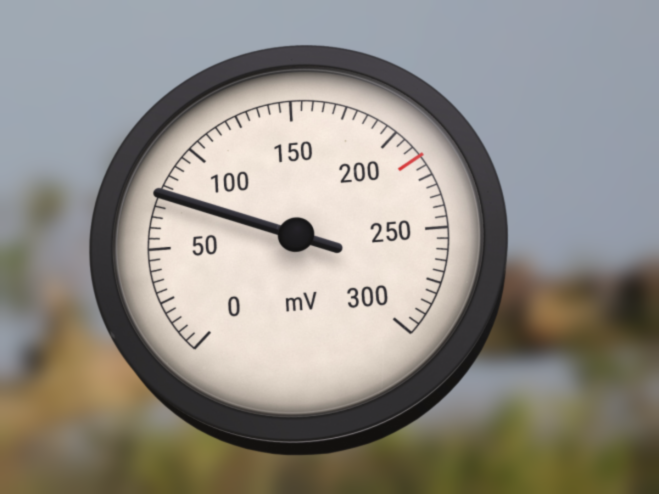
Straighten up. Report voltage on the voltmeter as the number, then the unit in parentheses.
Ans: 75 (mV)
